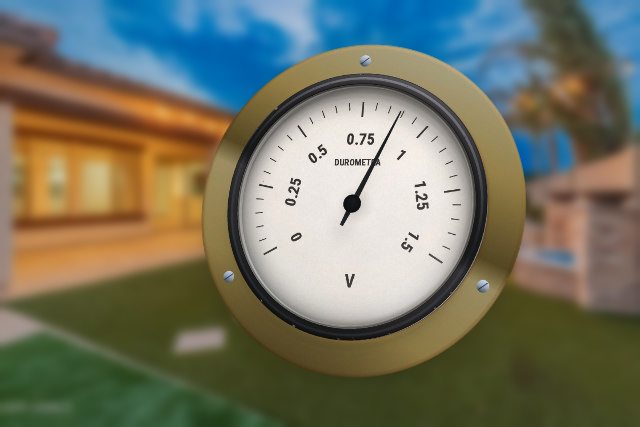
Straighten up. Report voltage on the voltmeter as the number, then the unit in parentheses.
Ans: 0.9 (V)
